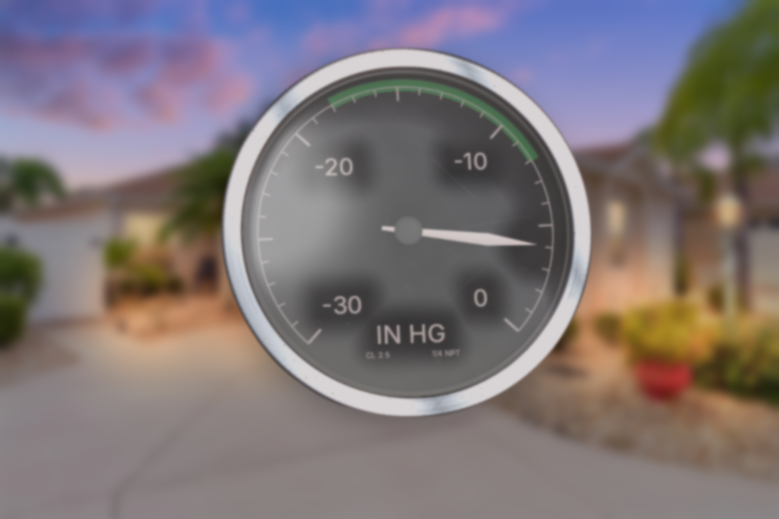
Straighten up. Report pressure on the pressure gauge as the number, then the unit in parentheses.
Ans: -4 (inHg)
